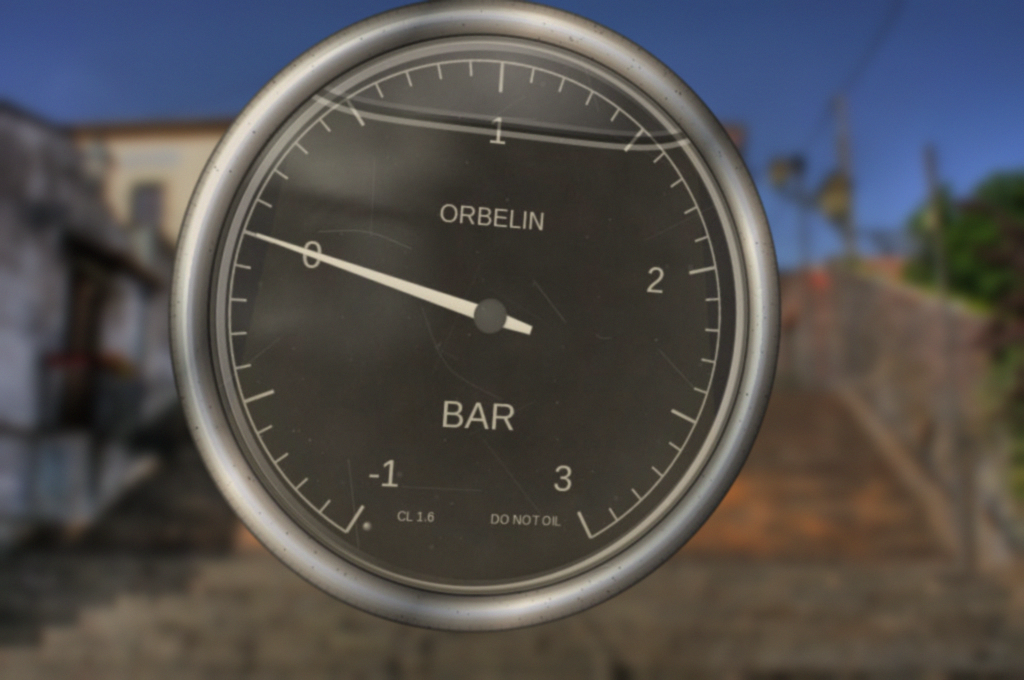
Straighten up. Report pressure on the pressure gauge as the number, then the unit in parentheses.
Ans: 0 (bar)
